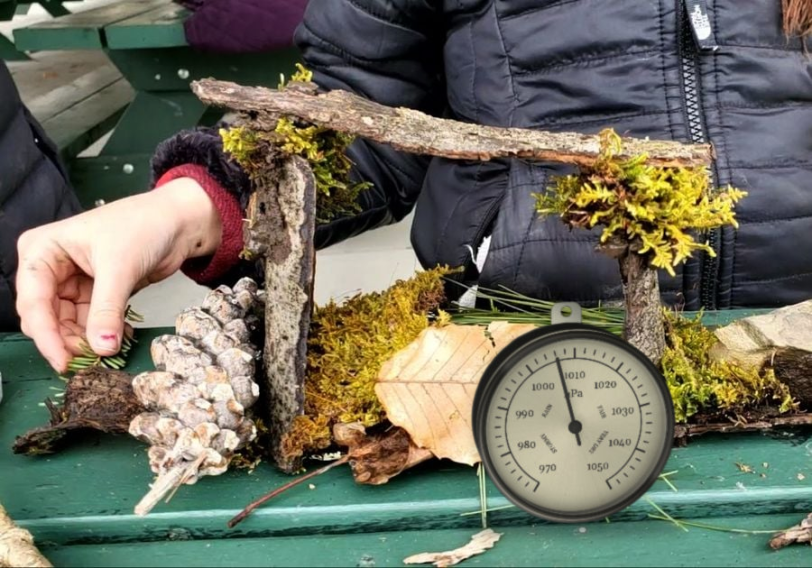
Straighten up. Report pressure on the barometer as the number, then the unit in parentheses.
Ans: 1006 (hPa)
